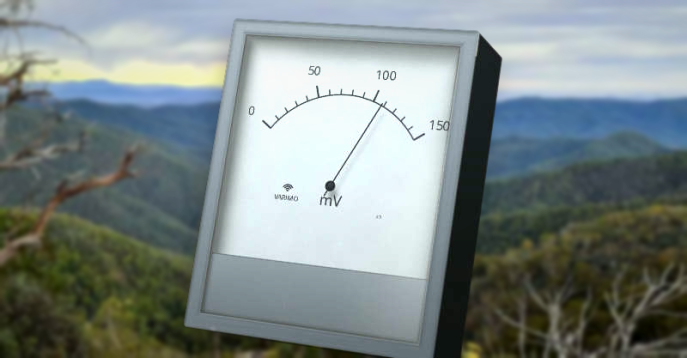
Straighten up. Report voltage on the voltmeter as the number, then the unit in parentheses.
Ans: 110 (mV)
